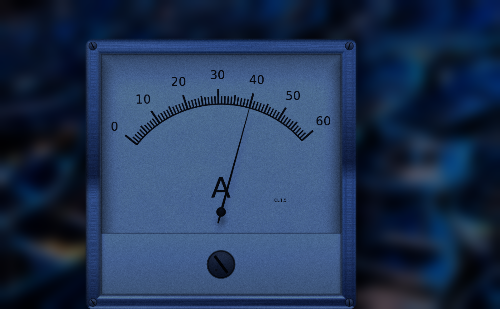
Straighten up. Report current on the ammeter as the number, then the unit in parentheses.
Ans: 40 (A)
